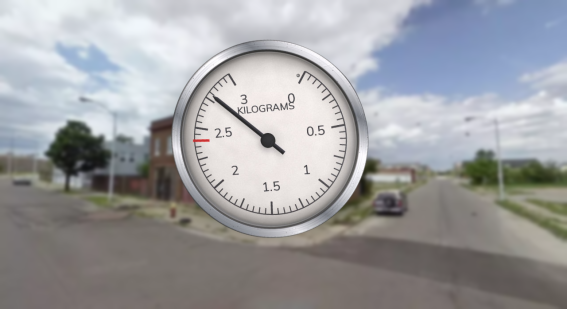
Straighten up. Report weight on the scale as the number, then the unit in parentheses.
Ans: 2.8 (kg)
